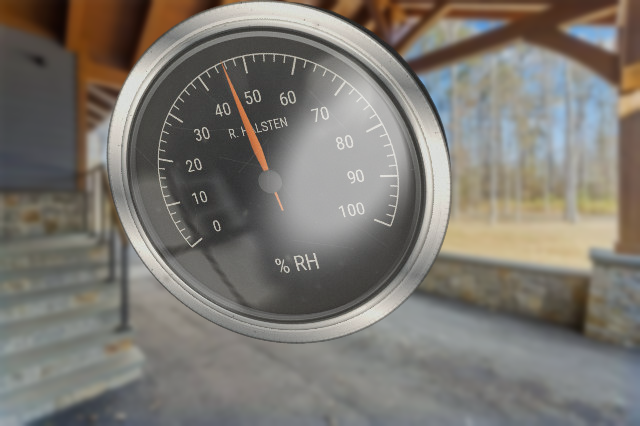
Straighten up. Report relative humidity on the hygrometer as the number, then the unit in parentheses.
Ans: 46 (%)
